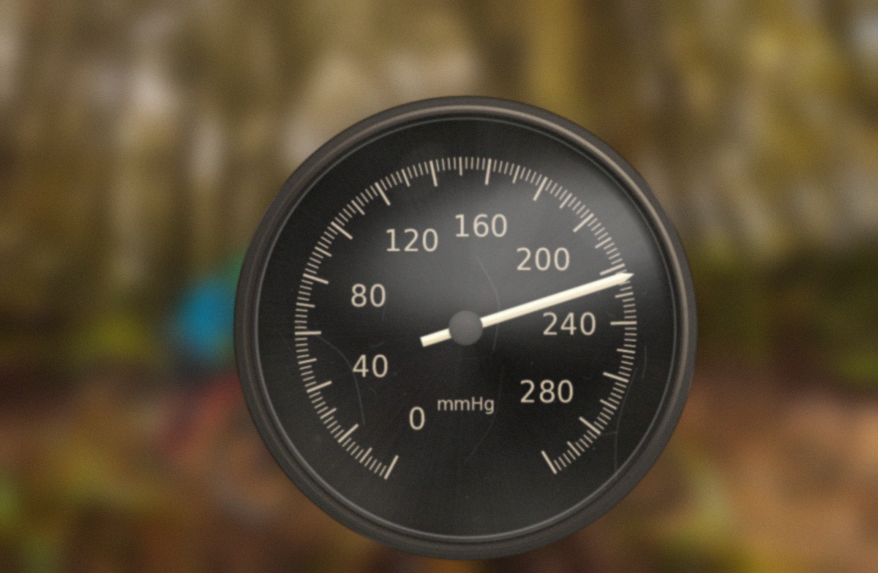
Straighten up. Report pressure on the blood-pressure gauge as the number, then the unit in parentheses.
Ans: 224 (mmHg)
